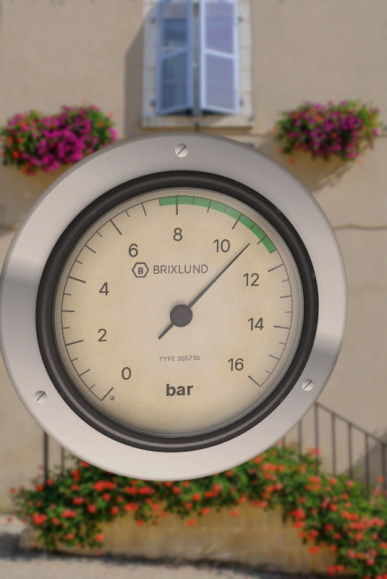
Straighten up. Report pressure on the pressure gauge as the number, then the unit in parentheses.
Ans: 10.75 (bar)
